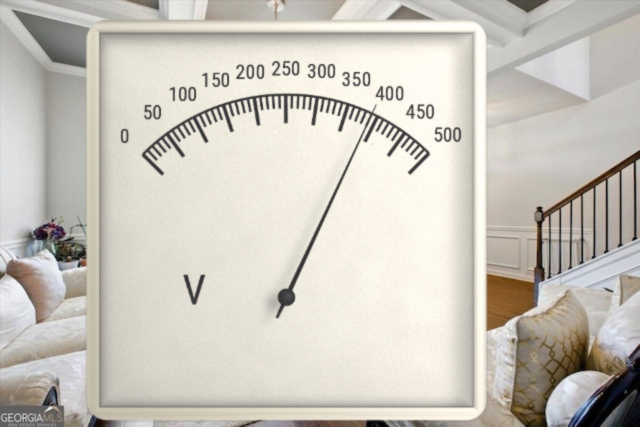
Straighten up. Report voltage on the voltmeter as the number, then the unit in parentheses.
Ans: 390 (V)
